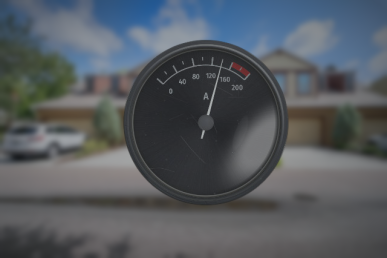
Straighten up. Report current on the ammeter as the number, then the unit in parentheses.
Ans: 140 (A)
